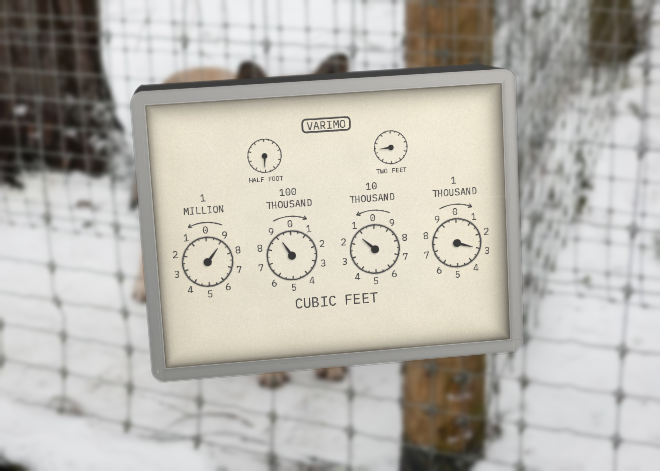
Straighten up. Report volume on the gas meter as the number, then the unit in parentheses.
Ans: 891300 (ft³)
